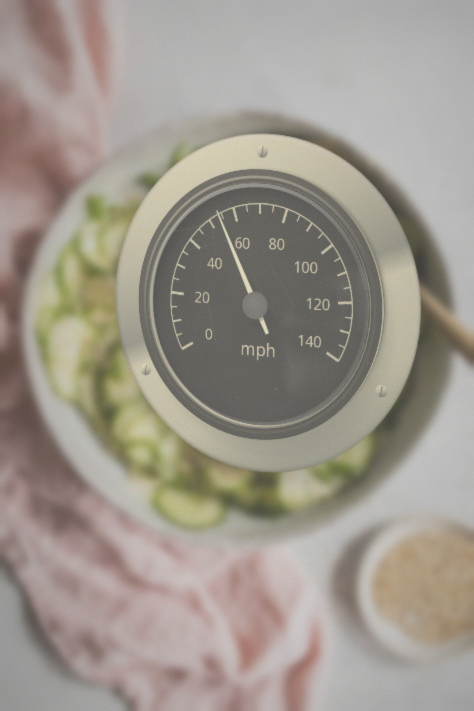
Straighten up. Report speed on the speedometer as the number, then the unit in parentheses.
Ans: 55 (mph)
